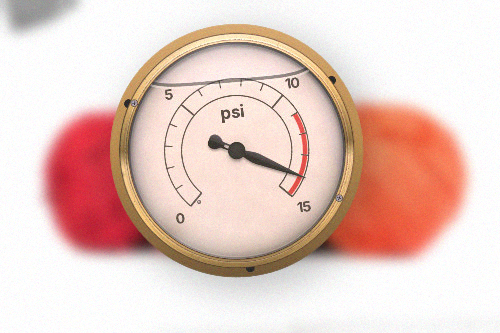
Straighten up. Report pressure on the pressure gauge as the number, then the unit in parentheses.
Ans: 14 (psi)
